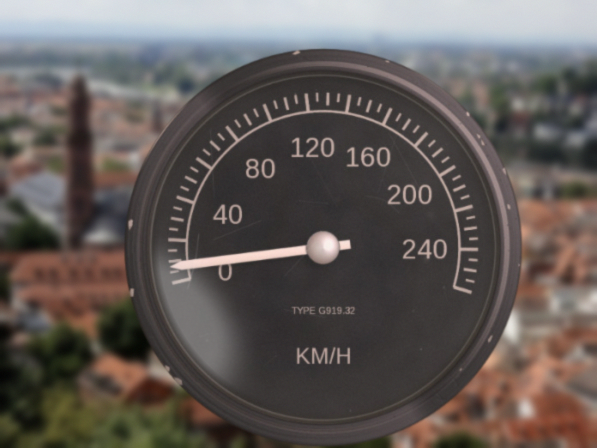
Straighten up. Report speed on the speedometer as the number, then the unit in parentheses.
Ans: 7.5 (km/h)
